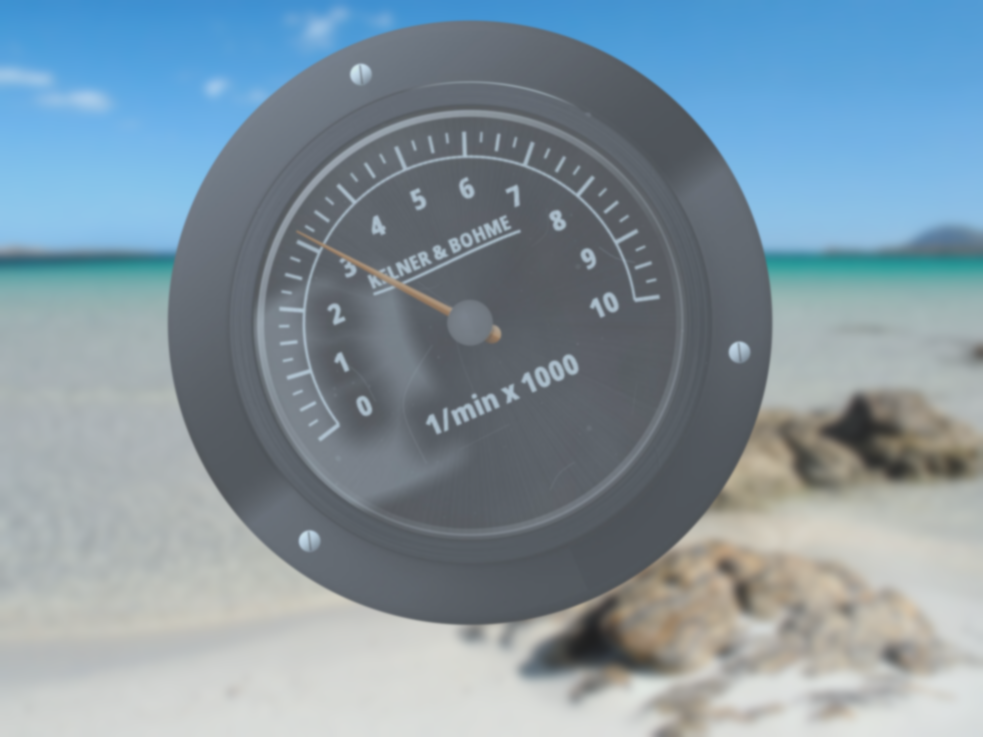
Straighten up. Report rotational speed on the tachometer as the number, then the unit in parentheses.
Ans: 3125 (rpm)
